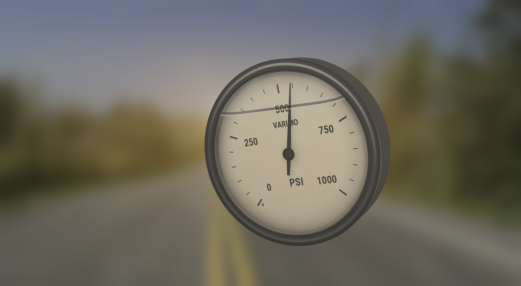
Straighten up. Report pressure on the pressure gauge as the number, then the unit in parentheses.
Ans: 550 (psi)
